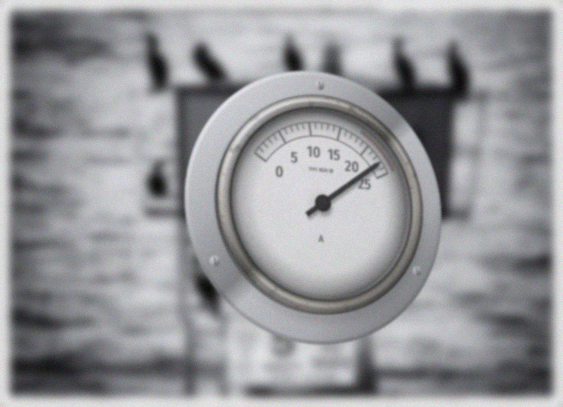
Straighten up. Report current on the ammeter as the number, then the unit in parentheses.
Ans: 23 (A)
